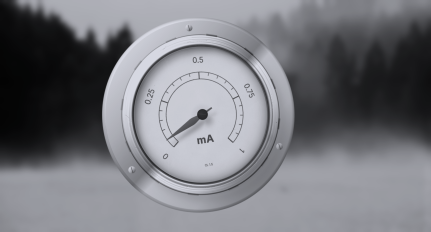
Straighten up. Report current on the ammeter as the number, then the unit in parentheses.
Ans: 0.05 (mA)
